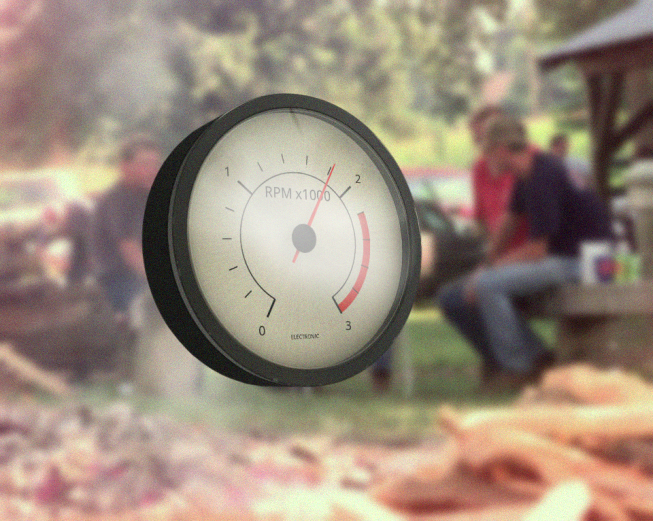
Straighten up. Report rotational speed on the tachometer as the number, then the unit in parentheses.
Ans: 1800 (rpm)
